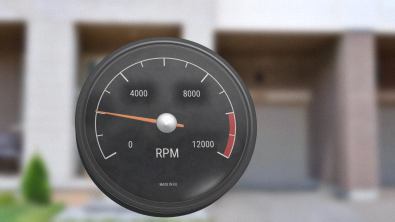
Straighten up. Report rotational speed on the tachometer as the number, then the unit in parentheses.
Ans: 2000 (rpm)
